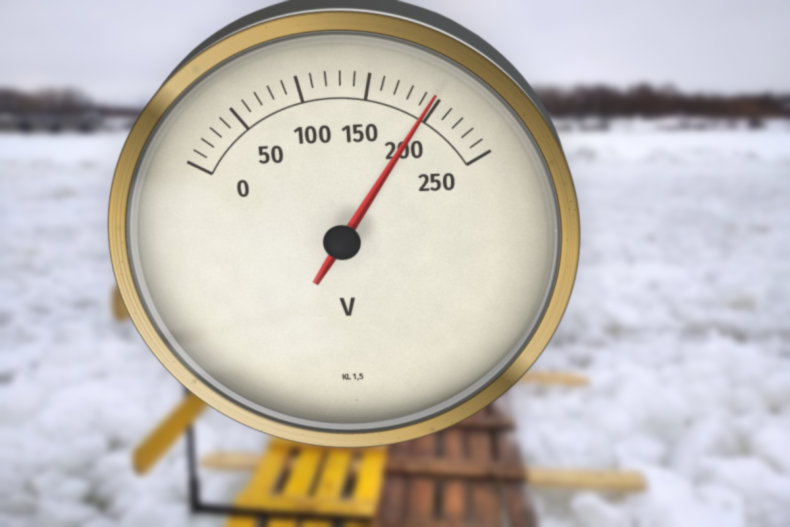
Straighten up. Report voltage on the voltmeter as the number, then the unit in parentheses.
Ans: 195 (V)
